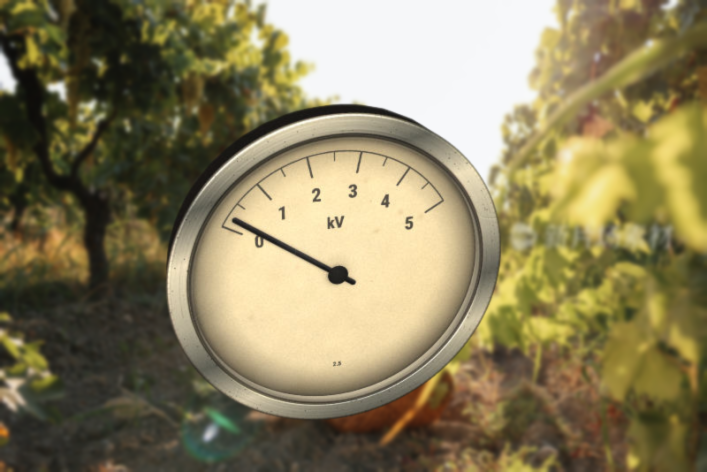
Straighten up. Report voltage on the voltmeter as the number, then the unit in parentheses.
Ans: 0.25 (kV)
